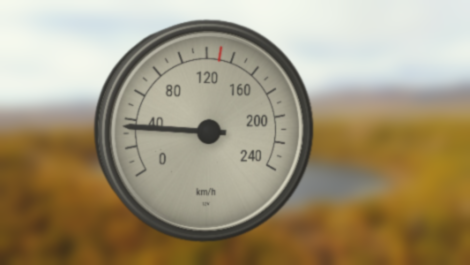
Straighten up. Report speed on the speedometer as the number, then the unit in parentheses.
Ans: 35 (km/h)
